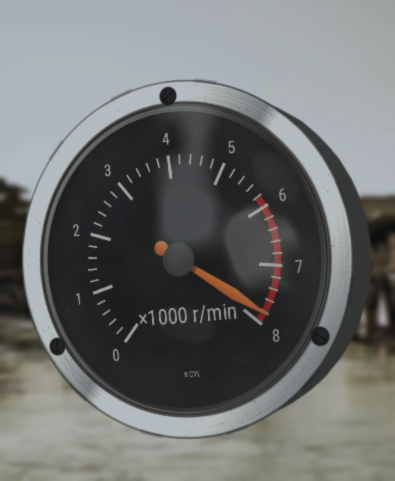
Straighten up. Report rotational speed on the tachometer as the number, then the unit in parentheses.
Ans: 7800 (rpm)
